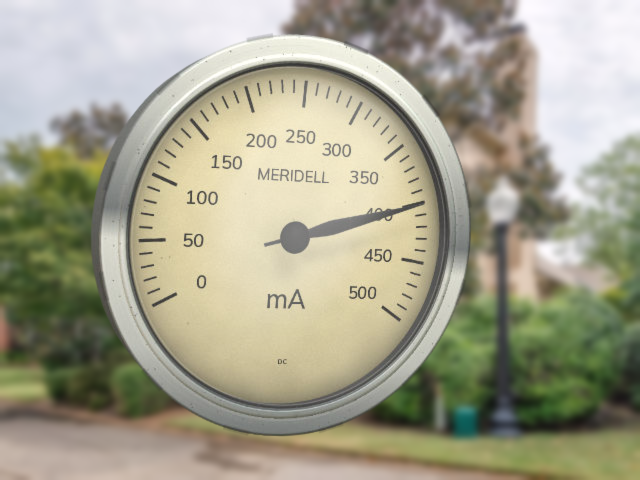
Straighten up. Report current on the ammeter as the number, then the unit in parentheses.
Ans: 400 (mA)
